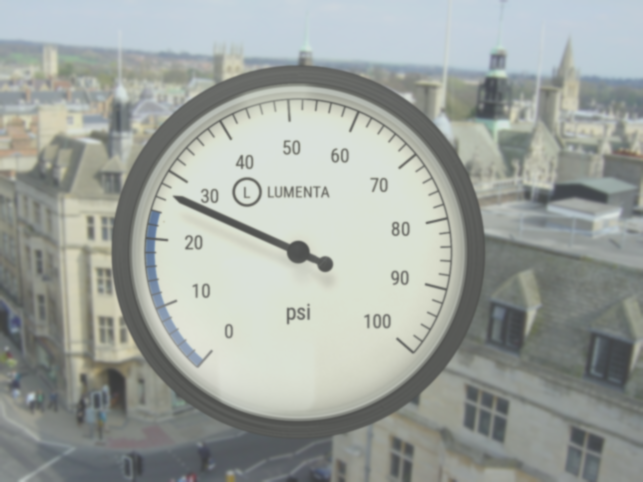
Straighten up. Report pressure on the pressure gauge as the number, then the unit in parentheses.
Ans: 27 (psi)
